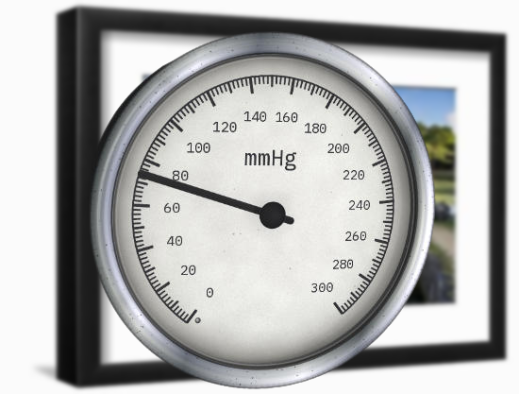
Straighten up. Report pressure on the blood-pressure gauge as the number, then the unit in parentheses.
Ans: 74 (mmHg)
